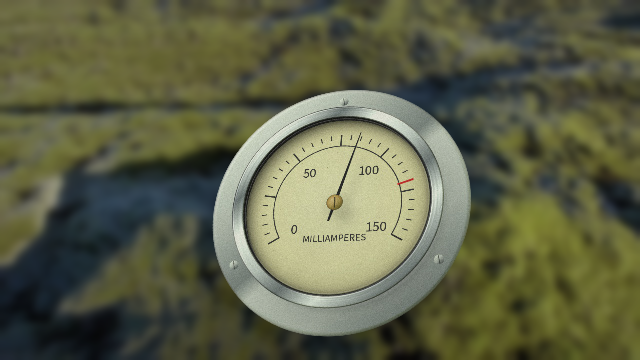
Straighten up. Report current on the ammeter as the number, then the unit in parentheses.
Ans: 85 (mA)
